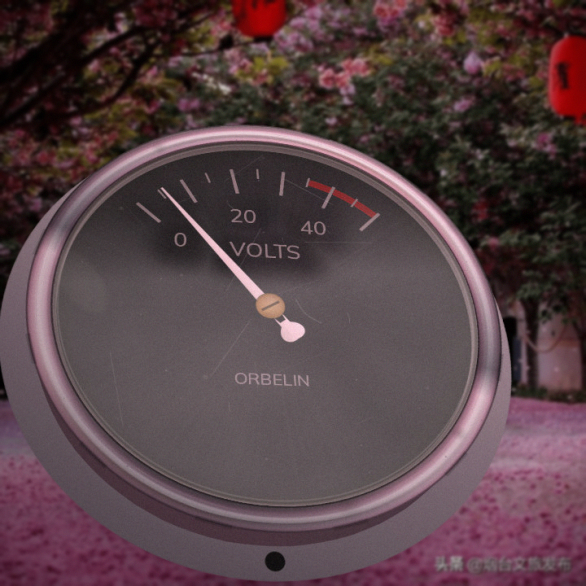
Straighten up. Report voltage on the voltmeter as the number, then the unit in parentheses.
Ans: 5 (V)
